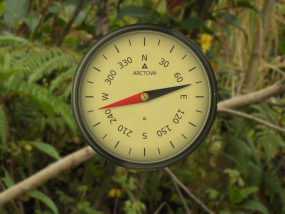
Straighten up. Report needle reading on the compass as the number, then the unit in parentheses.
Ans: 255 (°)
